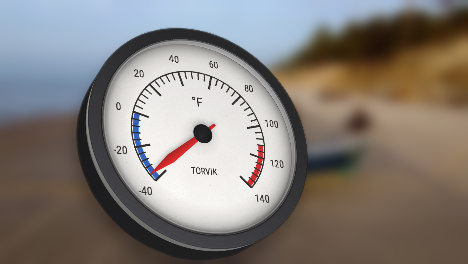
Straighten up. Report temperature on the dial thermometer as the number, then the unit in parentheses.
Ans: -36 (°F)
